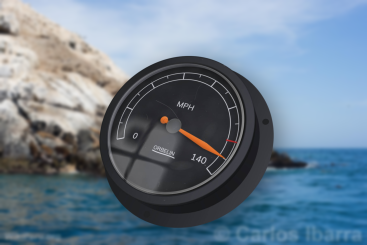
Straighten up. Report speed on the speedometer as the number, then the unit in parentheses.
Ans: 130 (mph)
